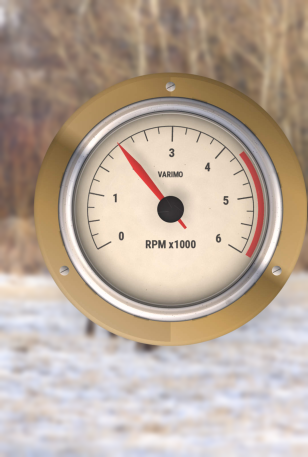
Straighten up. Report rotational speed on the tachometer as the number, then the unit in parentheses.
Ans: 2000 (rpm)
